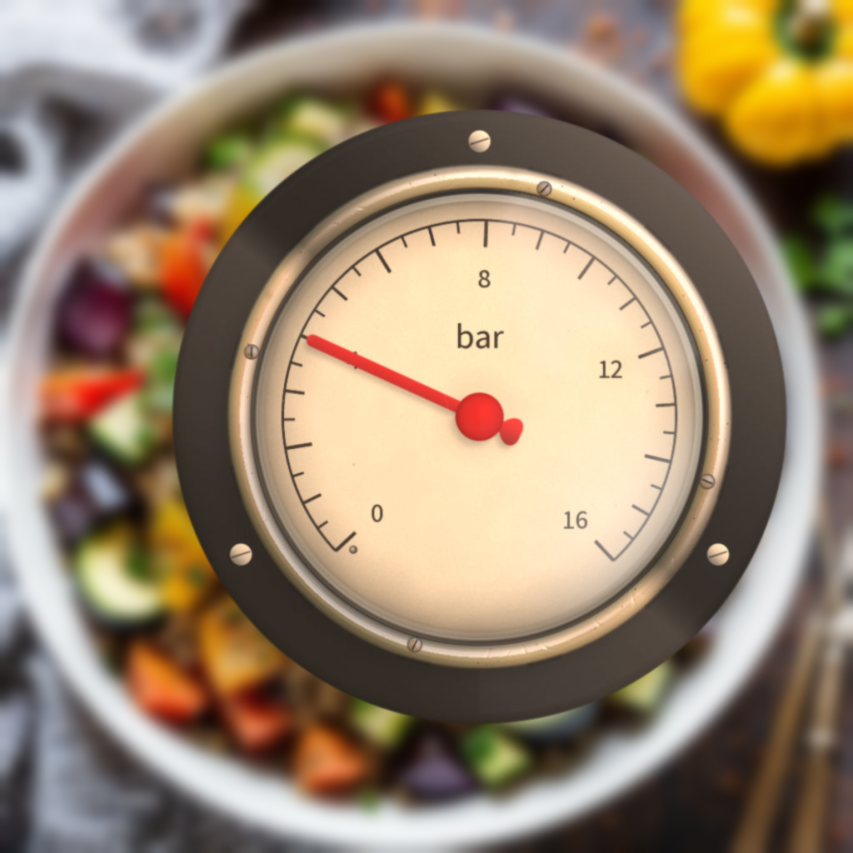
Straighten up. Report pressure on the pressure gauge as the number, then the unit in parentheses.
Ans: 4 (bar)
